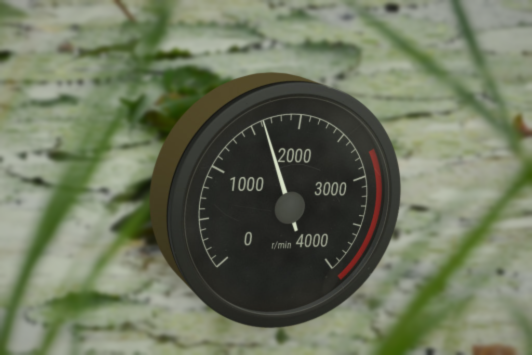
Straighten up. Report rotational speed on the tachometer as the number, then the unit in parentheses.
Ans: 1600 (rpm)
